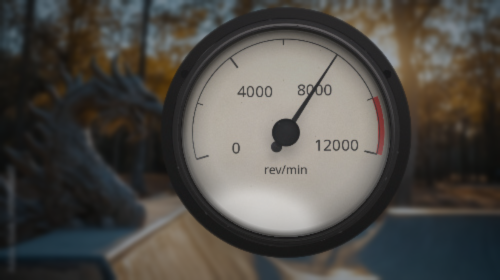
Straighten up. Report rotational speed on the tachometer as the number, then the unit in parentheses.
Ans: 8000 (rpm)
